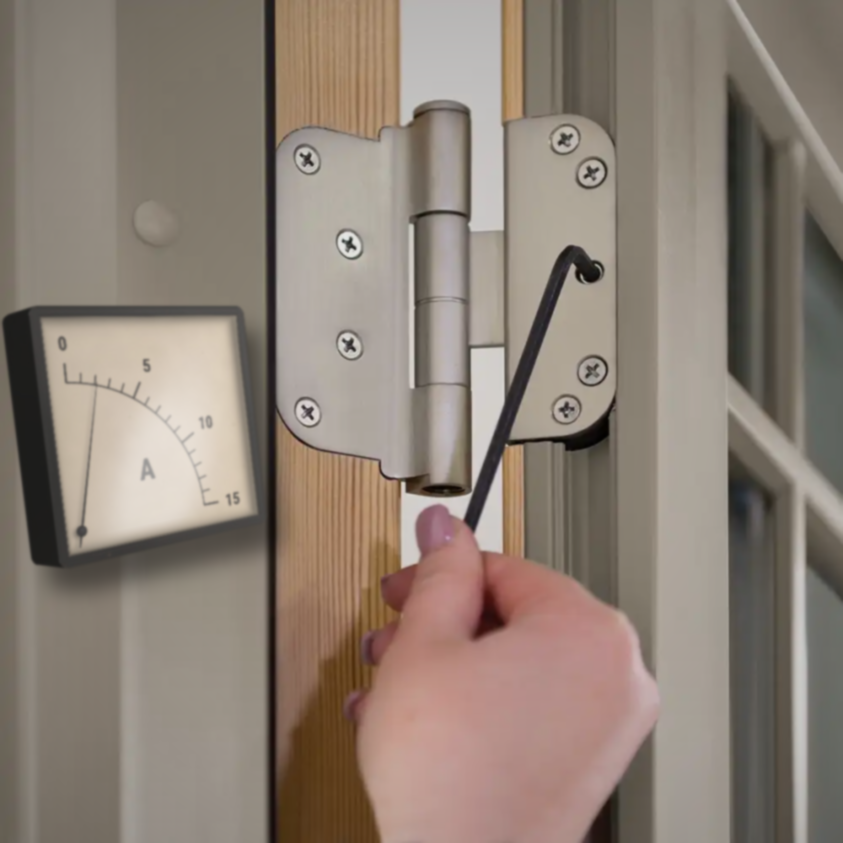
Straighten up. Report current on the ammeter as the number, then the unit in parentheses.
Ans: 2 (A)
